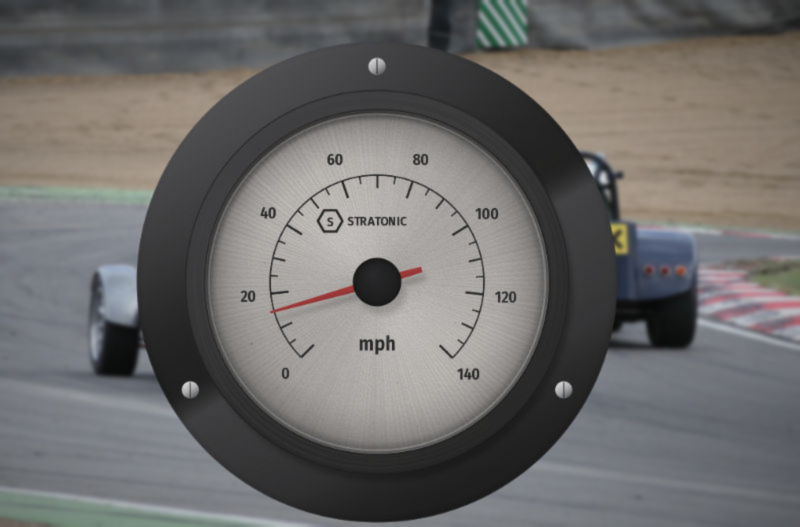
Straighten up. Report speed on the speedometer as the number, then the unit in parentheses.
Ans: 15 (mph)
